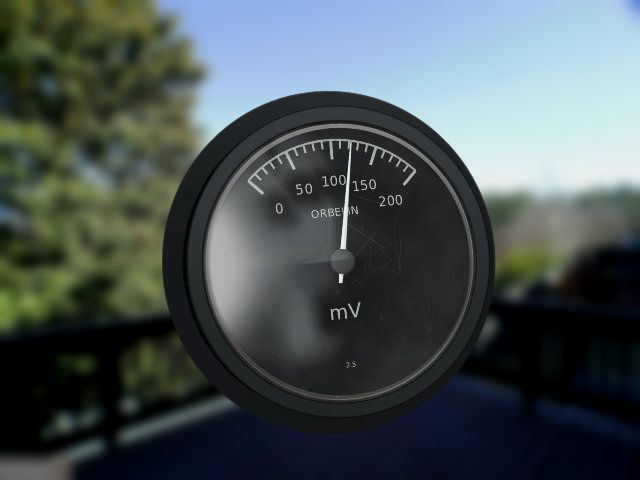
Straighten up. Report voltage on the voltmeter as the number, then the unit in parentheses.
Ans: 120 (mV)
